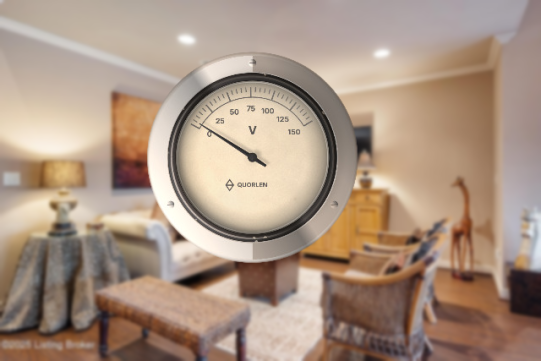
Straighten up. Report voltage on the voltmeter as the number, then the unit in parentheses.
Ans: 5 (V)
